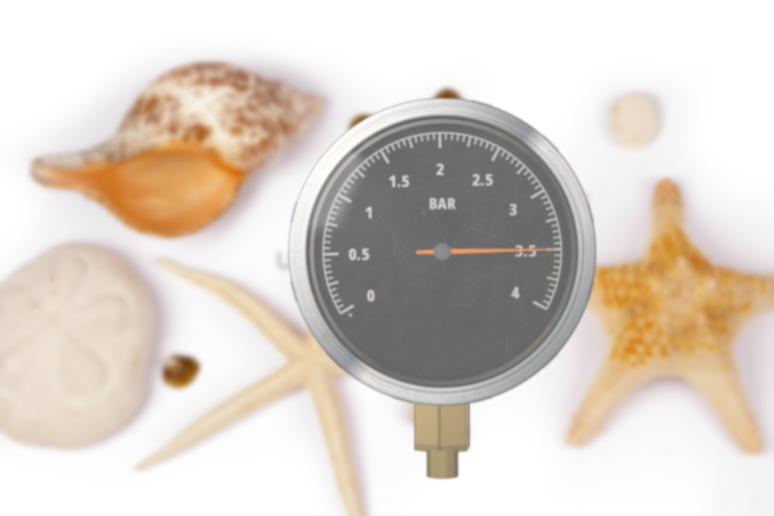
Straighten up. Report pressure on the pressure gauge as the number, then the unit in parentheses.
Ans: 3.5 (bar)
